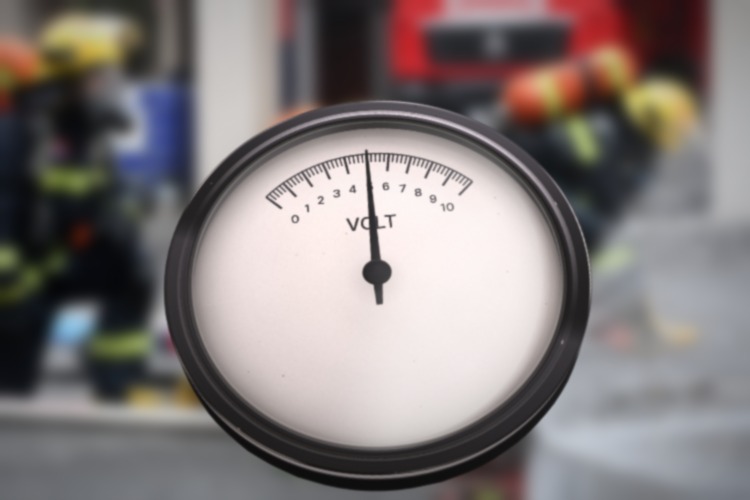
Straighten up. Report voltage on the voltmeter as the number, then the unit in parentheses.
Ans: 5 (V)
